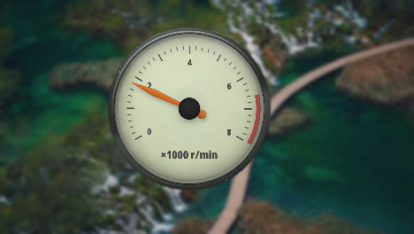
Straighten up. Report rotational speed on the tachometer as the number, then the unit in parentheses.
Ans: 1800 (rpm)
